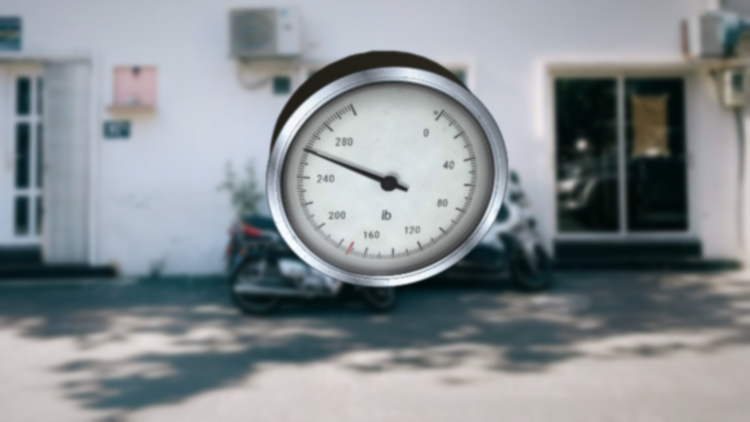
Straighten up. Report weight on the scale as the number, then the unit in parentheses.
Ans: 260 (lb)
